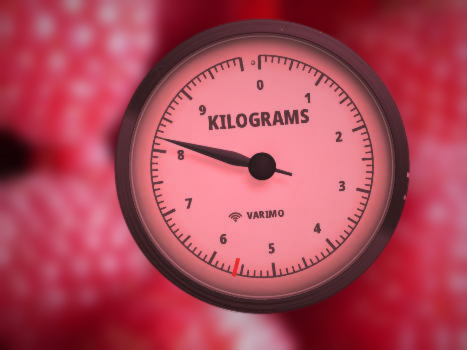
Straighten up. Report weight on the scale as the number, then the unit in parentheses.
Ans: 8.2 (kg)
